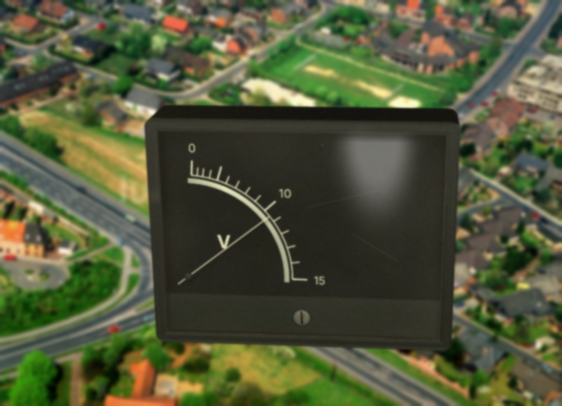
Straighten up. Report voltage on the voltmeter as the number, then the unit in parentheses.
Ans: 10.5 (V)
